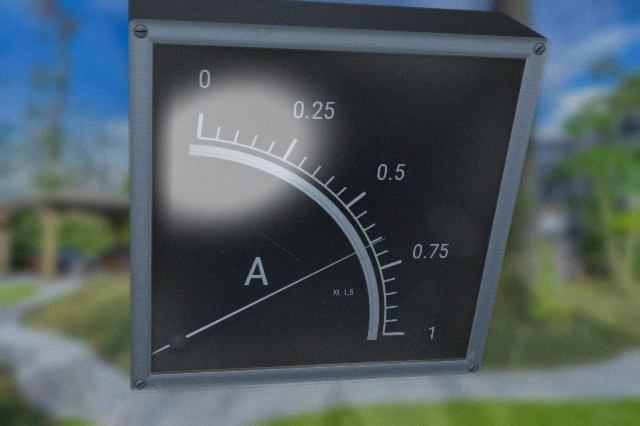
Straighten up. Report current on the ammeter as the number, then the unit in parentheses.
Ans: 0.65 (A)
